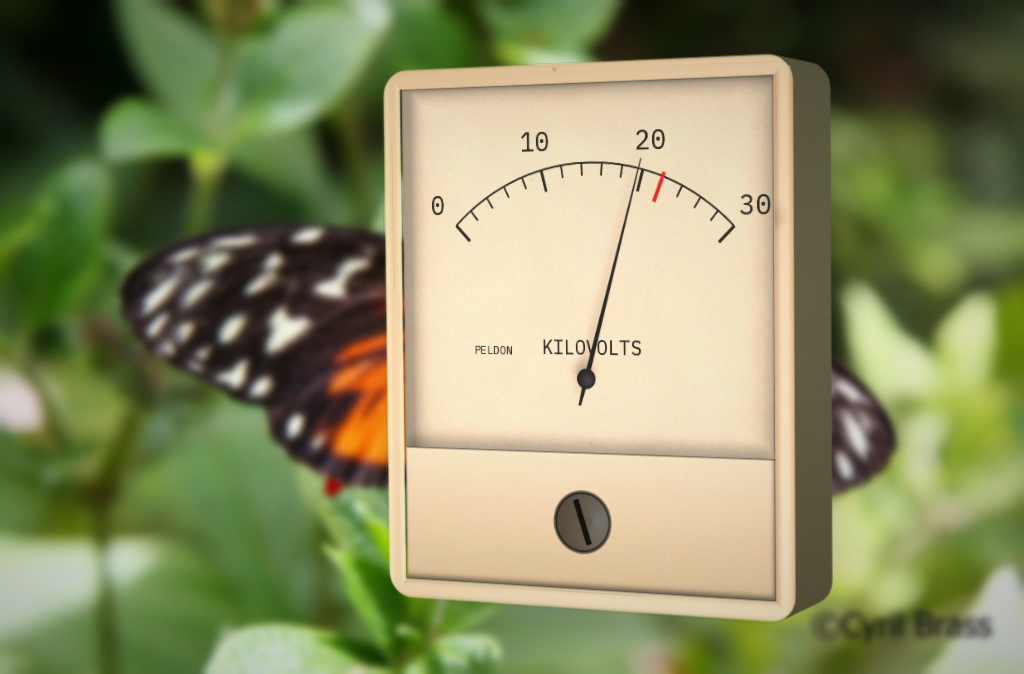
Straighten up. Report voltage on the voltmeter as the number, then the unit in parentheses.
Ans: 20 (kV)
